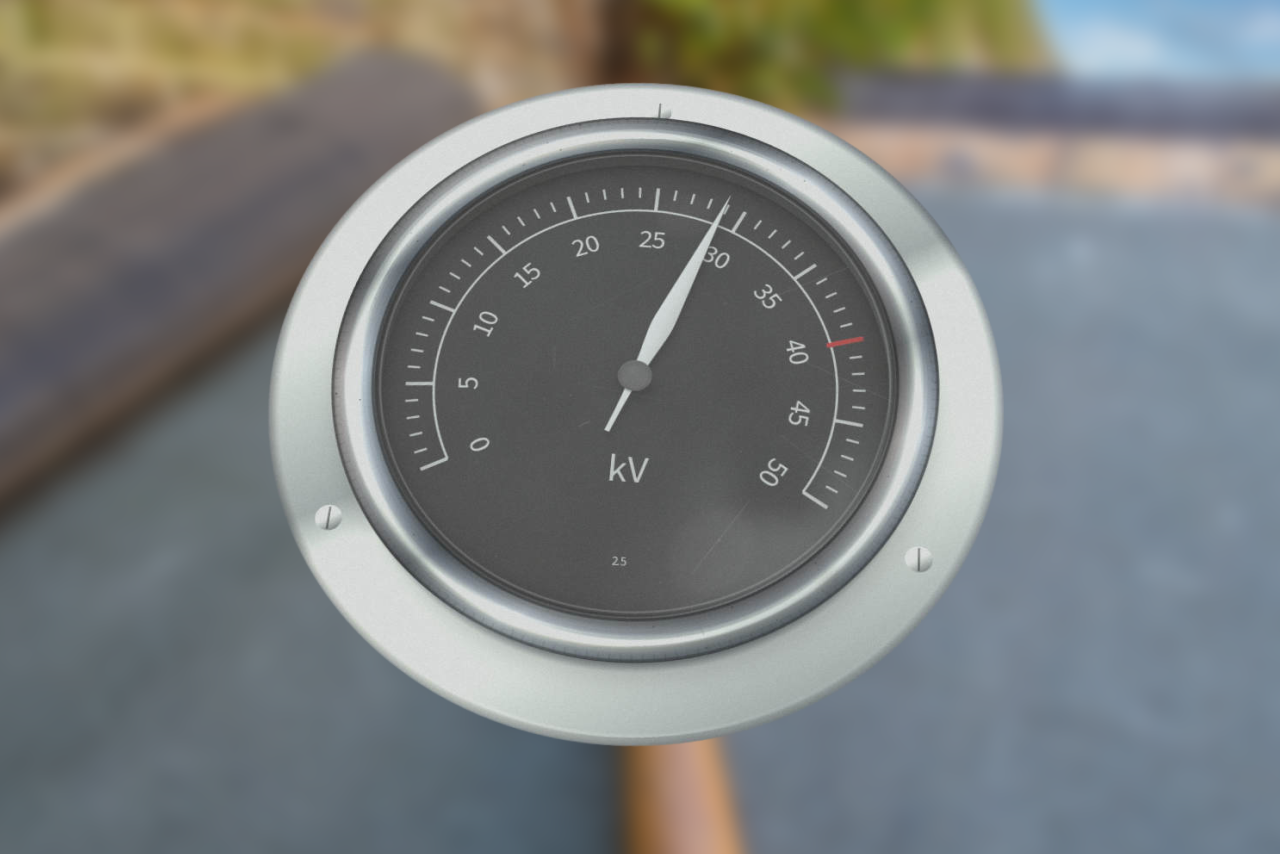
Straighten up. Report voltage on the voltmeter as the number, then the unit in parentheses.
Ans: 29 (kV)
